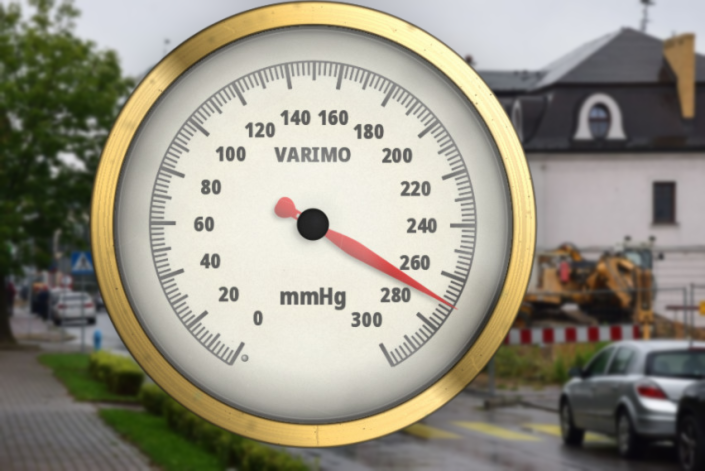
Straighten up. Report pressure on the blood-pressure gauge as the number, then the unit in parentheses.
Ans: 270 (mmHg)
